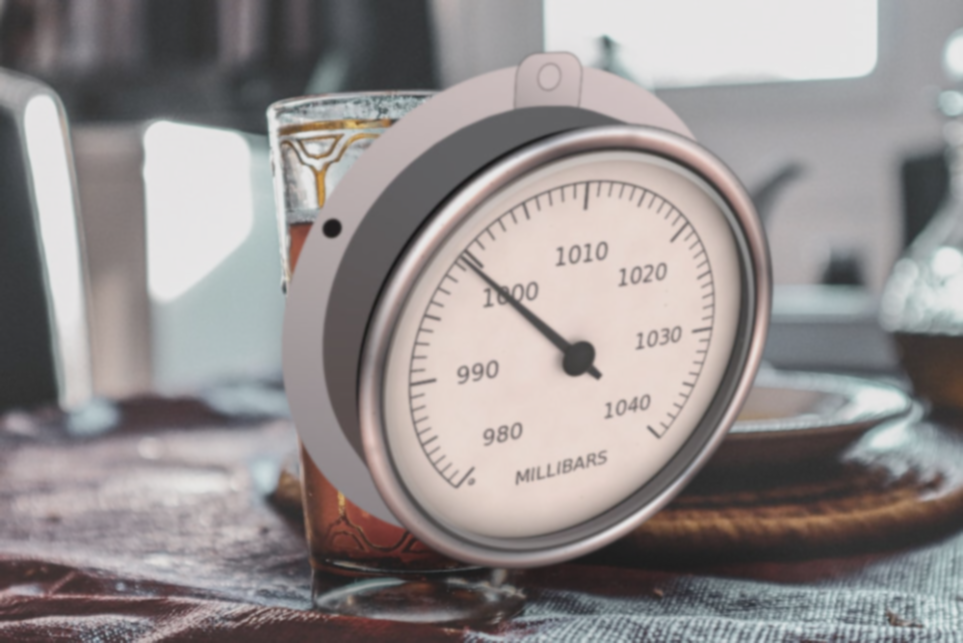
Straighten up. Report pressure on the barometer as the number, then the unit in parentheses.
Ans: 999.5 (mbar)
